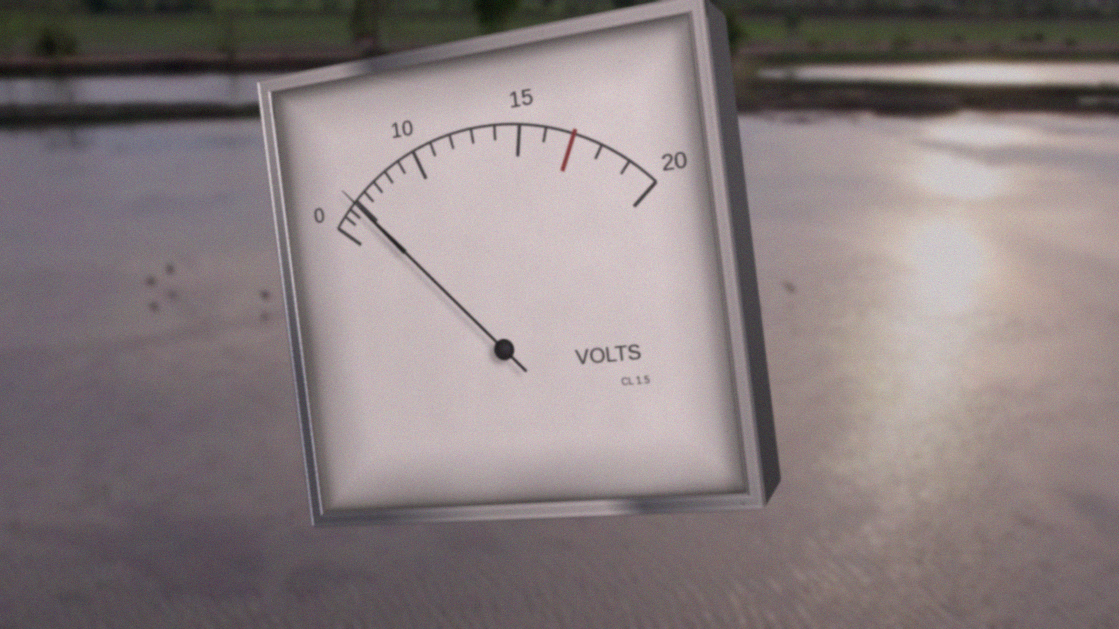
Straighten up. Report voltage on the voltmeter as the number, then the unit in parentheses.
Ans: 5 (V)
